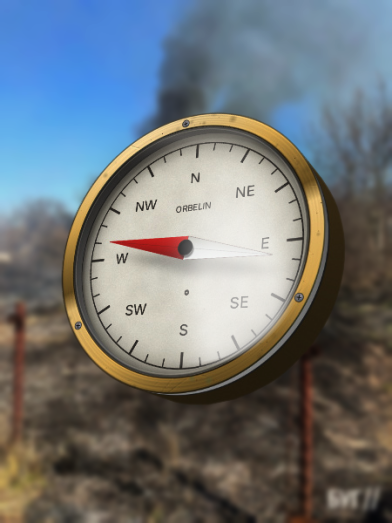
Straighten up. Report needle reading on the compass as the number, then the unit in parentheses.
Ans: 280 (°)
